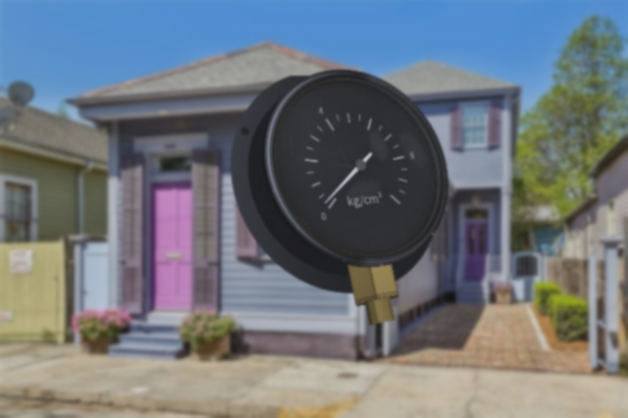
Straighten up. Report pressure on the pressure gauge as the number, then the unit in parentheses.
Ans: 0.25 (kg/cm²)
